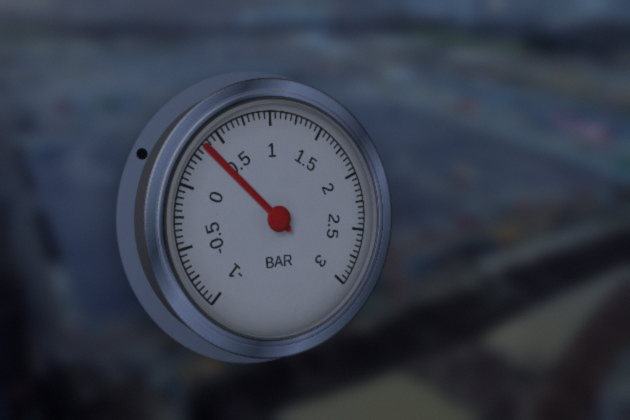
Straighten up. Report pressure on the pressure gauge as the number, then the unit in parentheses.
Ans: 0.35 (bar)
